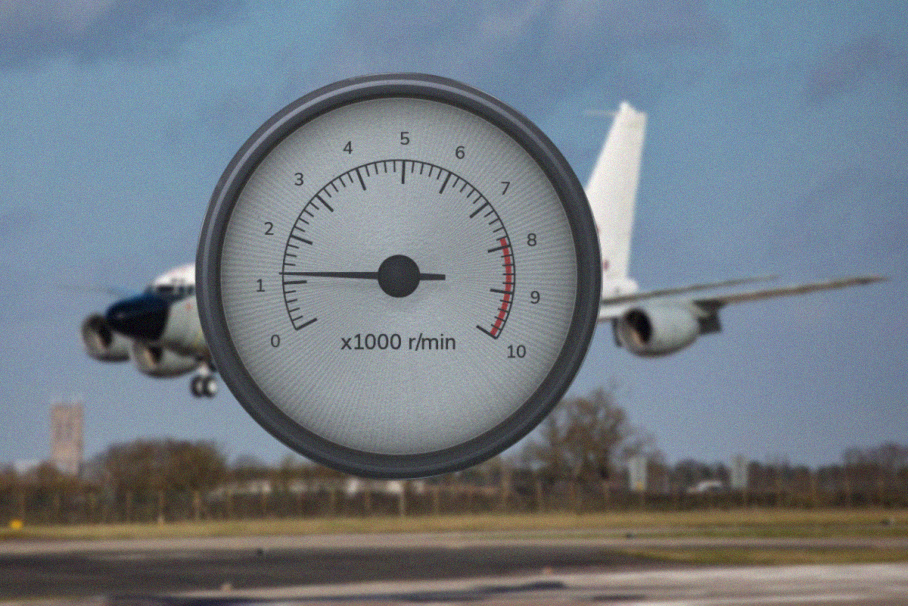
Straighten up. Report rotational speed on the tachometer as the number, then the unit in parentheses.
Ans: 1200 (rpm)
